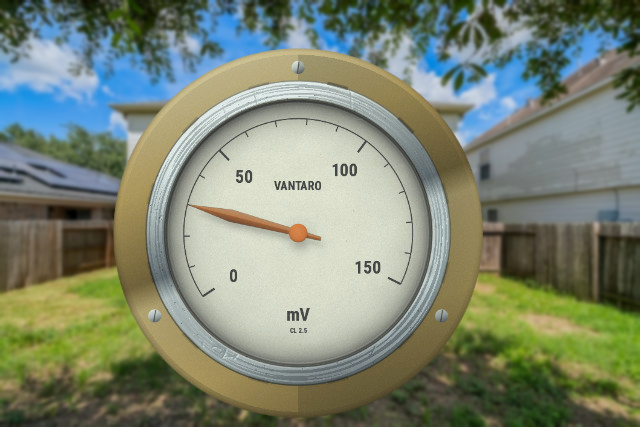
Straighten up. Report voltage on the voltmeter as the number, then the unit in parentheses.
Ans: 30 (mV)
